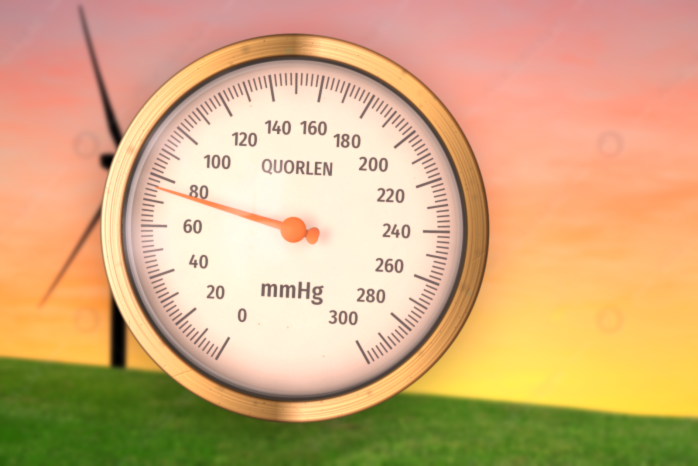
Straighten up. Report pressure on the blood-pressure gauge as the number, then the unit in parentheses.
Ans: 76 (mmHg)
